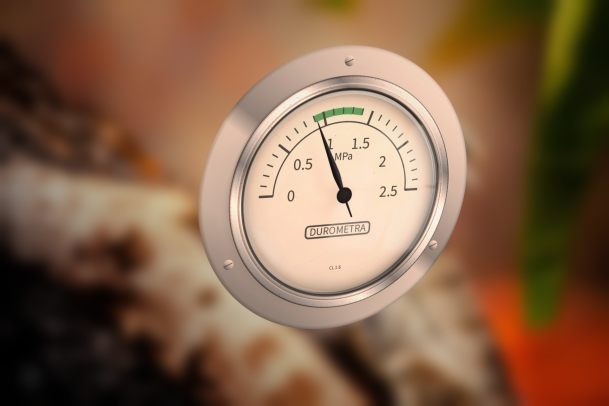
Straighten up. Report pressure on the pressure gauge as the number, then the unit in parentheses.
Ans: 0.9 (MPa)
